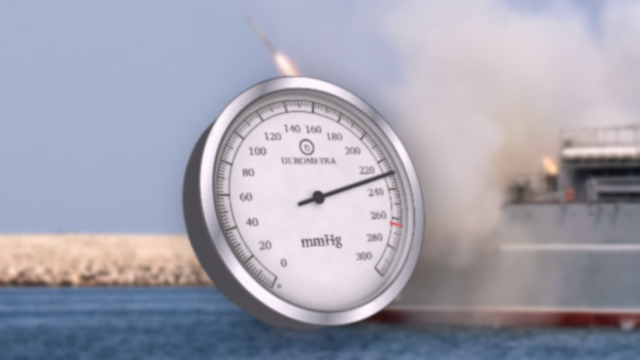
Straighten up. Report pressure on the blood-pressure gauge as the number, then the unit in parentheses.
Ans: 230 (mmHg)
